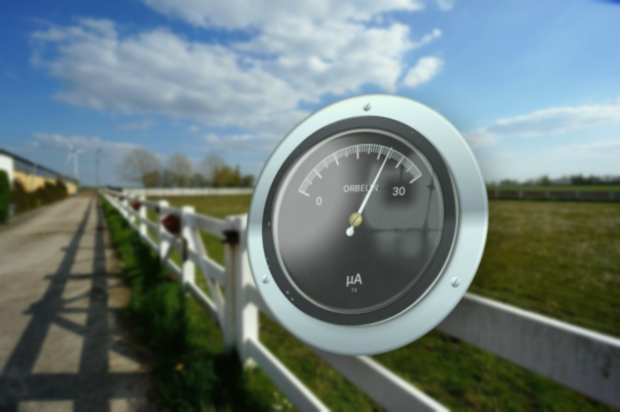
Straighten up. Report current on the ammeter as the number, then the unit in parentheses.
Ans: 22.5 (µA)
